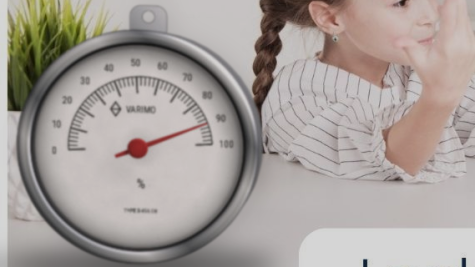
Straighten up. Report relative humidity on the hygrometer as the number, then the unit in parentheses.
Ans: 90 (%)
